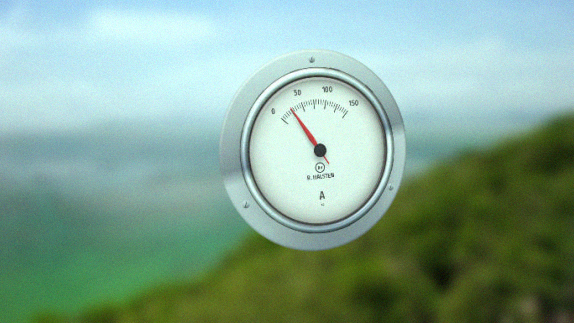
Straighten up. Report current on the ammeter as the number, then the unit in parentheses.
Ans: 25 (A)
